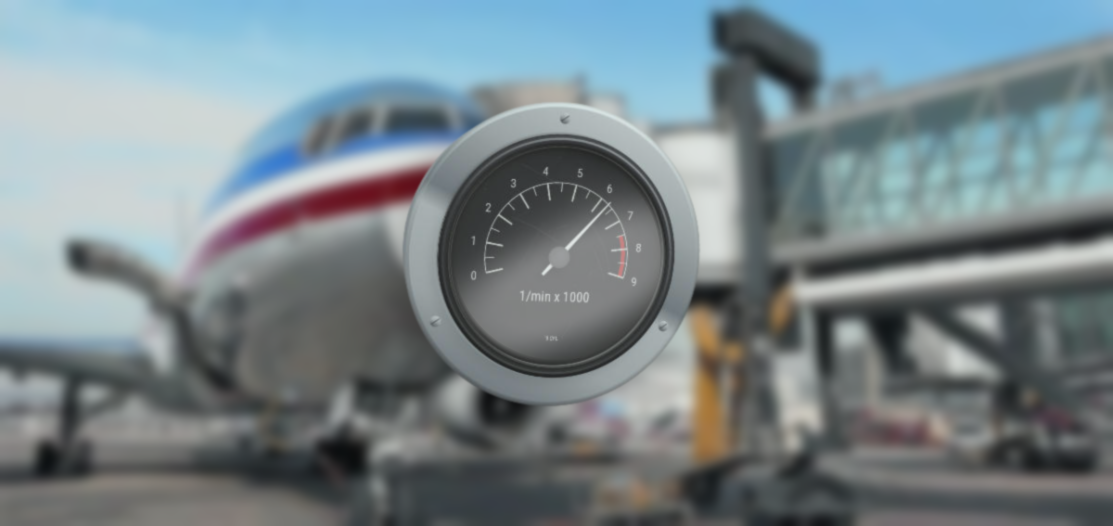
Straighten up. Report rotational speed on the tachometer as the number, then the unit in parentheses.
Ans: 6250 (rpm)
